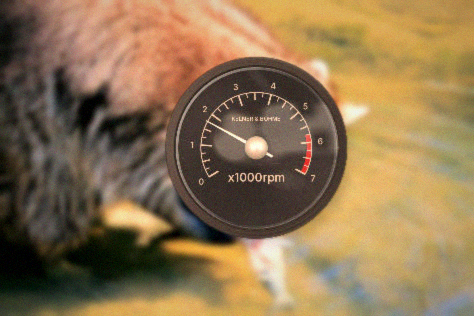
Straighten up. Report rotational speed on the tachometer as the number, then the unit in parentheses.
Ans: 1750 (rpm)
